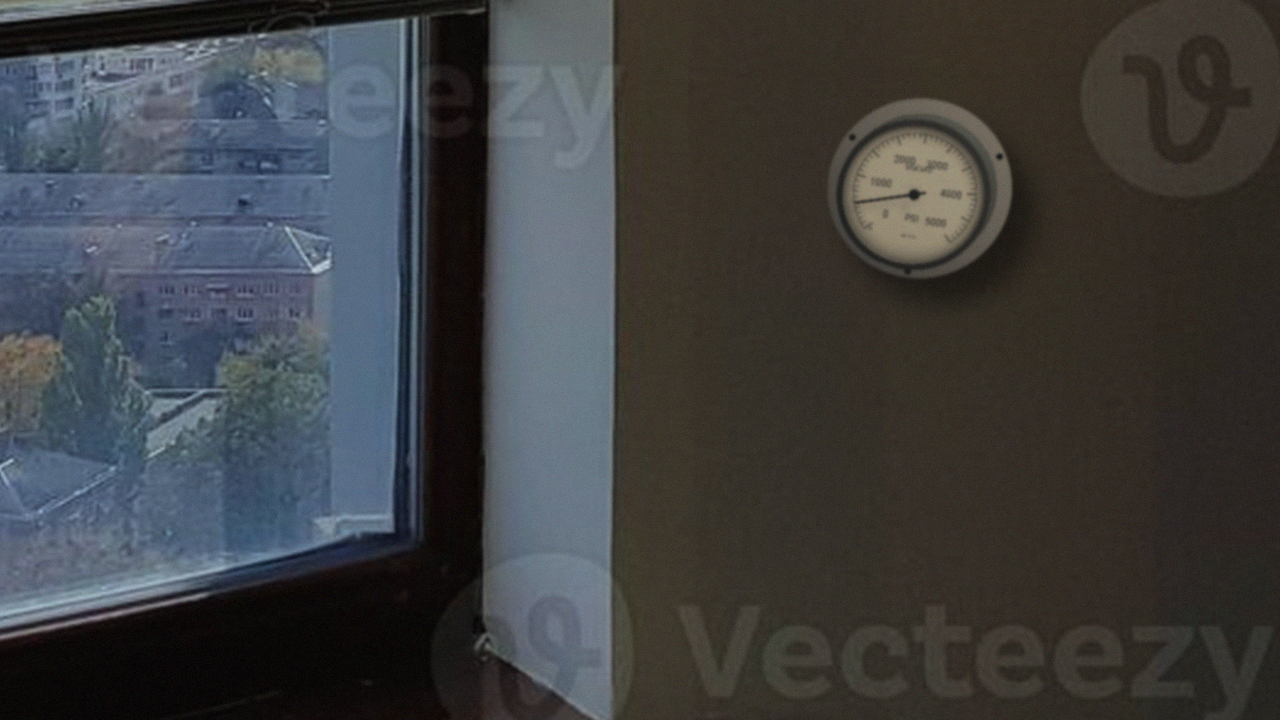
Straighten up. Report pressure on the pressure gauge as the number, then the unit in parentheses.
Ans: 500 (psi)
